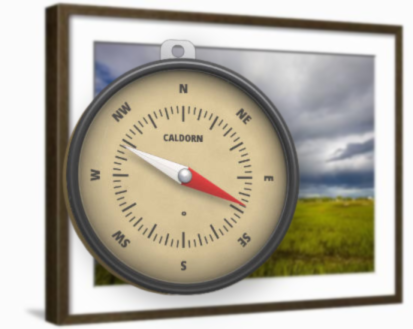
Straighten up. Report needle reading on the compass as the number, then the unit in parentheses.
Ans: 115 (°)
